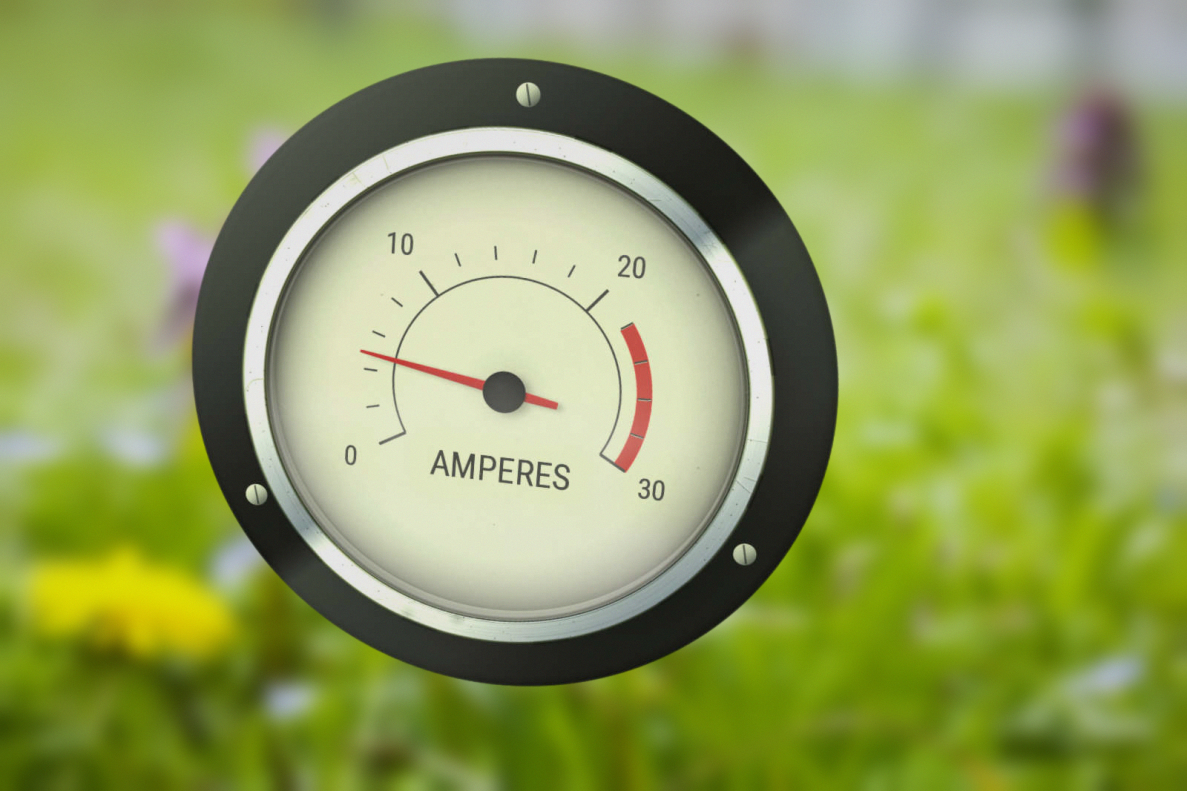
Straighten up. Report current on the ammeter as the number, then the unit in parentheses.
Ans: 5 (A)
